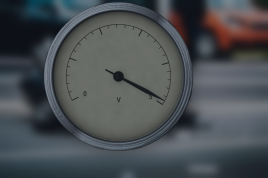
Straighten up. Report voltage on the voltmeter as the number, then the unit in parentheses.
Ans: 4.9 (V)
